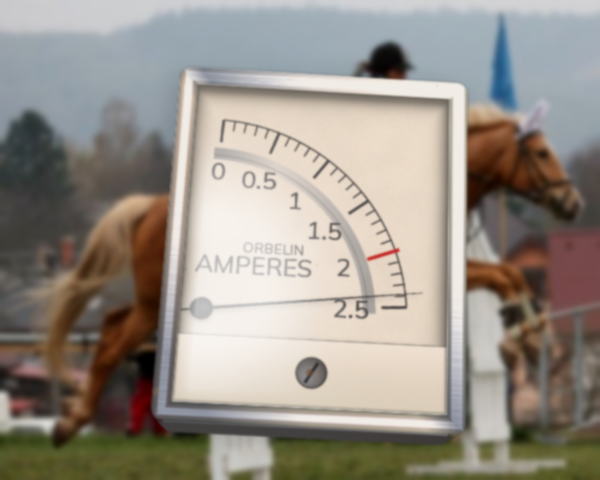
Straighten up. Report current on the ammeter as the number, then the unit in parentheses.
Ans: 2.4 (A)
